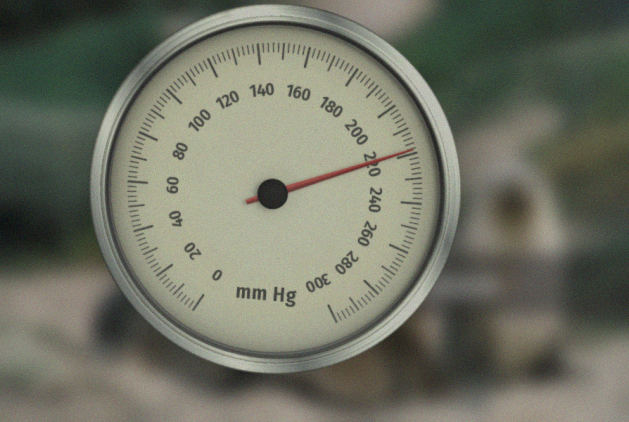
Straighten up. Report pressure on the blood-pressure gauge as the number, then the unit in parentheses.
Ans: 218 (mmHg)
